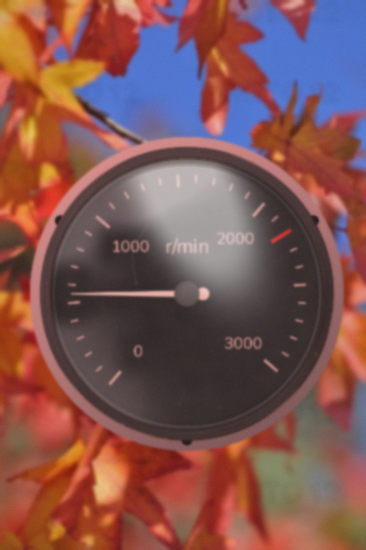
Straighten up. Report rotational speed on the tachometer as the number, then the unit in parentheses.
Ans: 550 (rpm)
